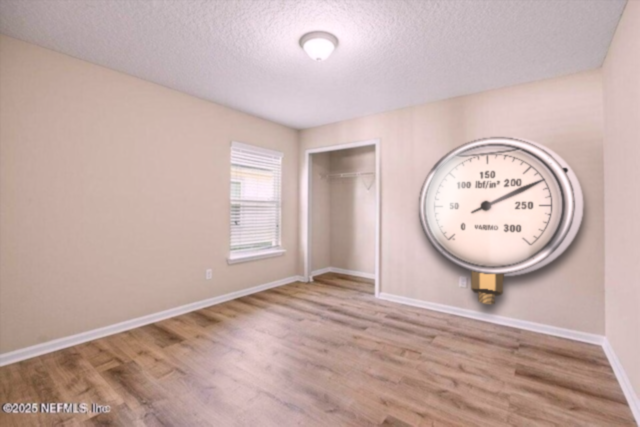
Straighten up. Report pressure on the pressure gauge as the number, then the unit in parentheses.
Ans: 220 (psi)
